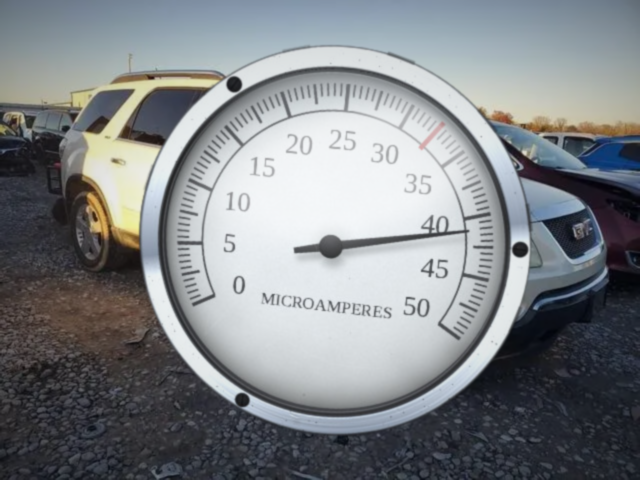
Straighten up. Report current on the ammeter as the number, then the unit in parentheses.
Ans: 41 (µA)
